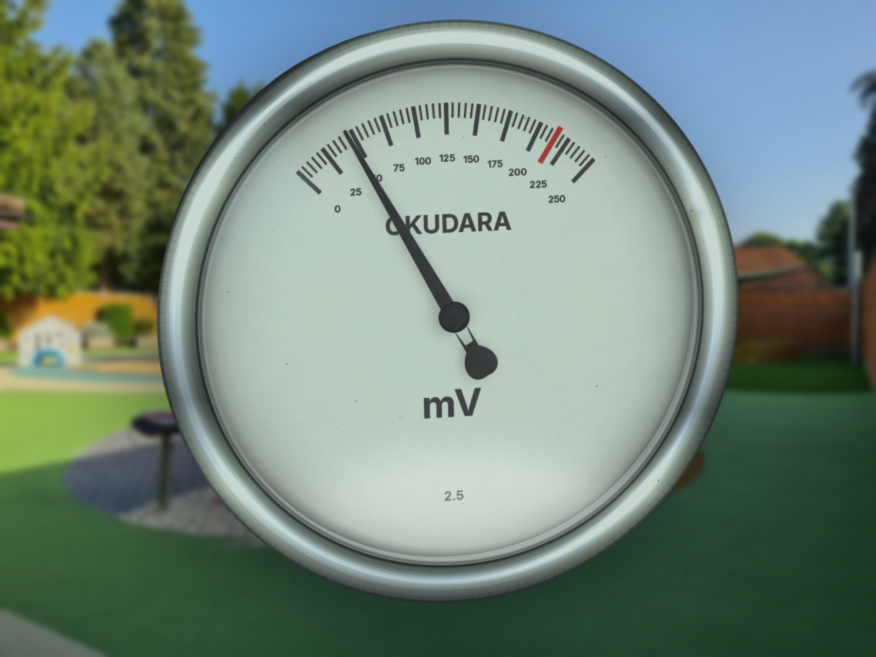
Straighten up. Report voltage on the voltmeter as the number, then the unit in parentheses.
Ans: 45 (mV)
